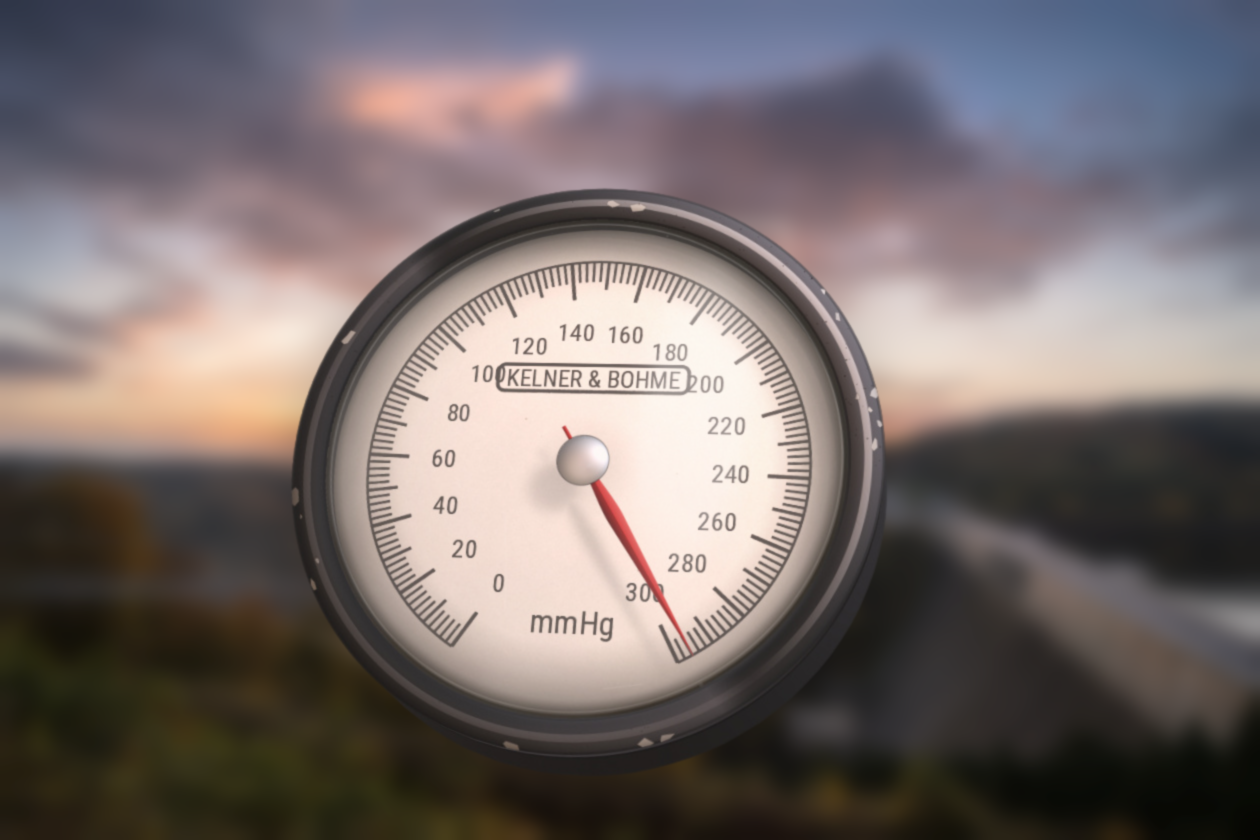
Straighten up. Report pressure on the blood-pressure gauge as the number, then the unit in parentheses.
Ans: 296 (mmHg)
